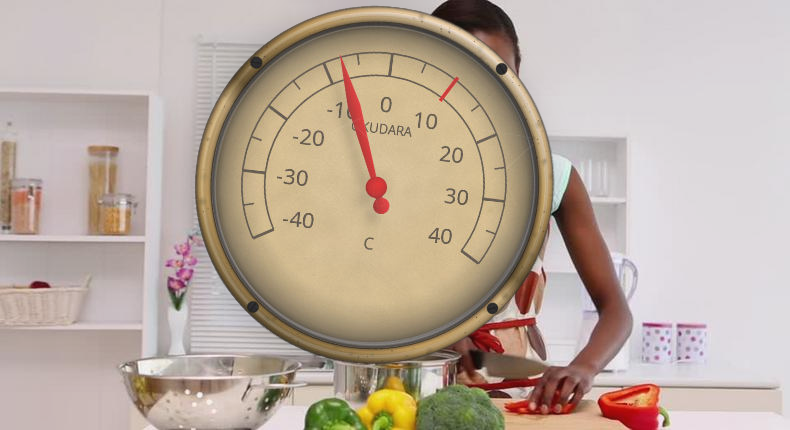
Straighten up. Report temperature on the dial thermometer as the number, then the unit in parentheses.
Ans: -7.5 (°C)
